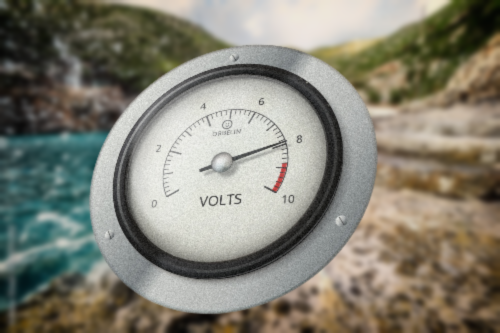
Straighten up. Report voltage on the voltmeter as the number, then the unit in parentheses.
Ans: 8 (V)
